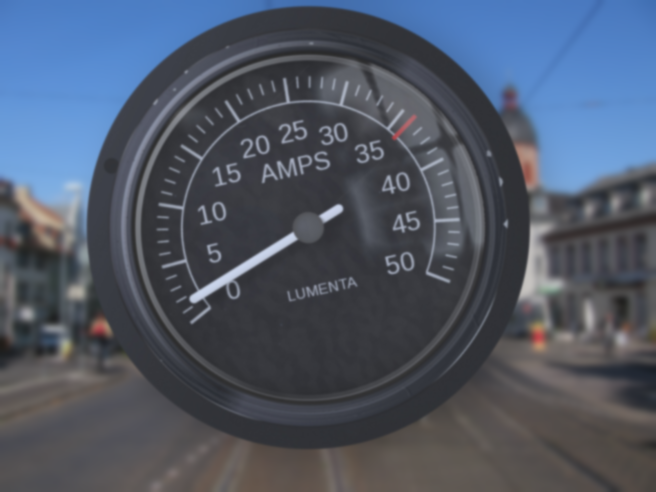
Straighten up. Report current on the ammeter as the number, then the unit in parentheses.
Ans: 1.5 (A)
